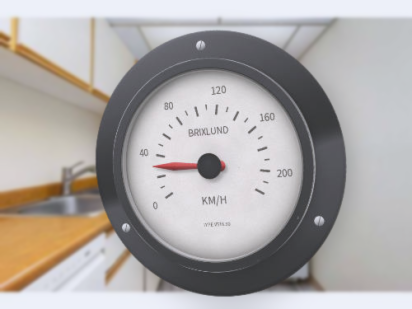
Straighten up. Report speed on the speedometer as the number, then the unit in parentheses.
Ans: 30 (km/h)
